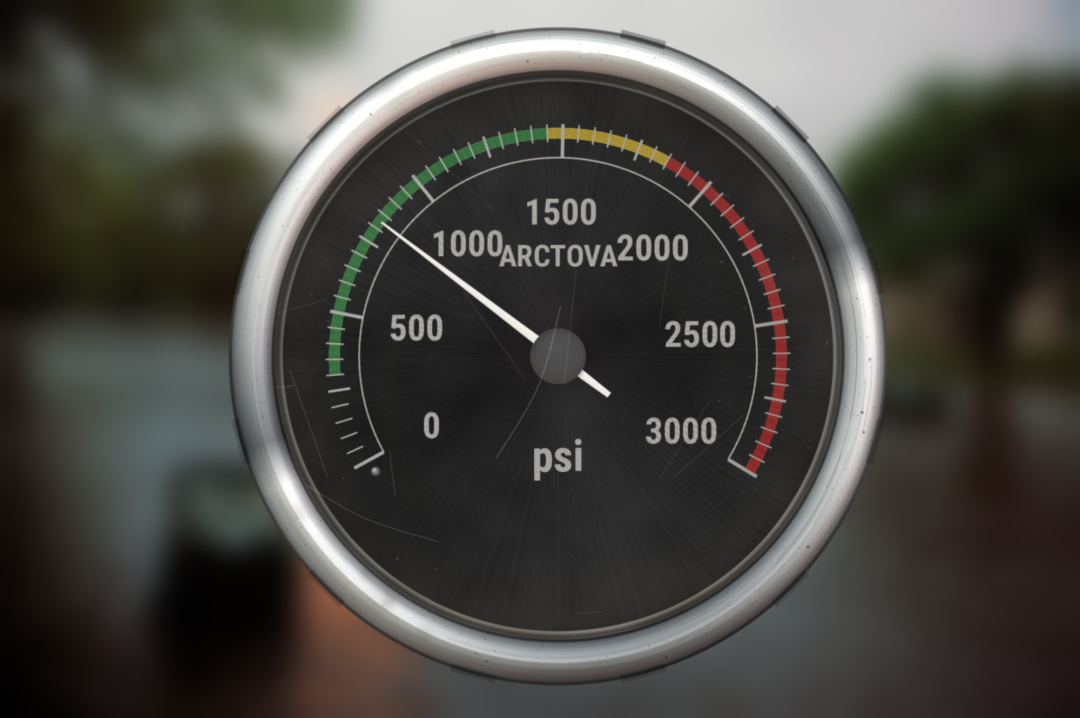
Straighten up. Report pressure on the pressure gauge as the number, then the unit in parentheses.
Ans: 825 (psi)
